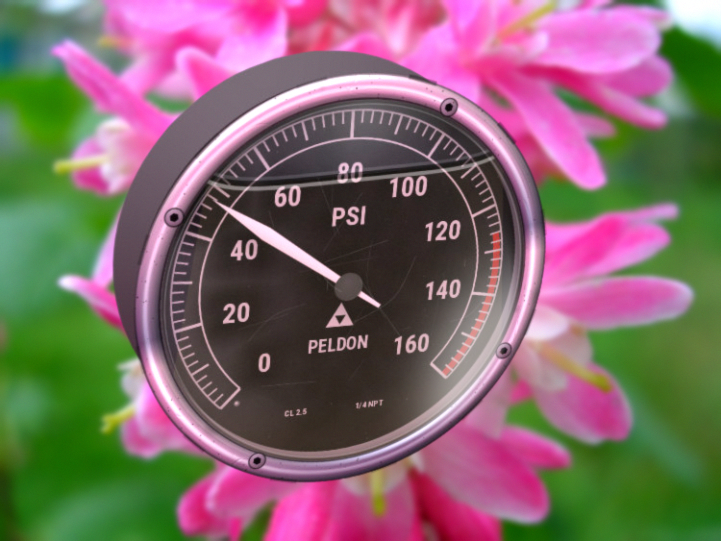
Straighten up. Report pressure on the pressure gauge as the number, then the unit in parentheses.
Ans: 48 (psi)
